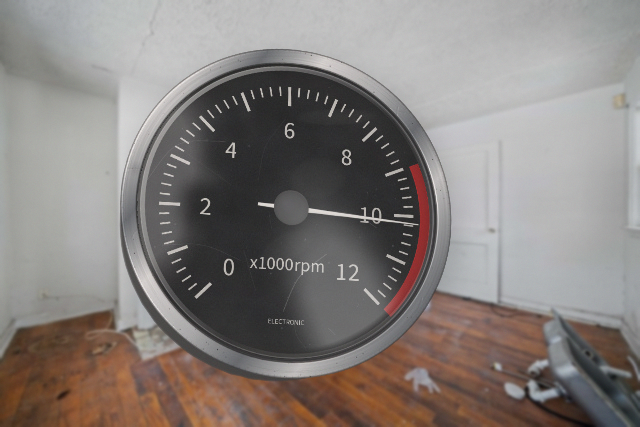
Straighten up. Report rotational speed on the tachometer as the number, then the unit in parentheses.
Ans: 10200 (rpm)
